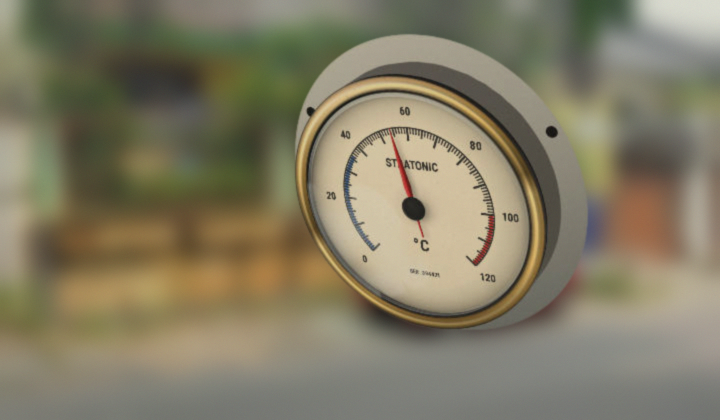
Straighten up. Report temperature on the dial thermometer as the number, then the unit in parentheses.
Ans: 55 (°C)
